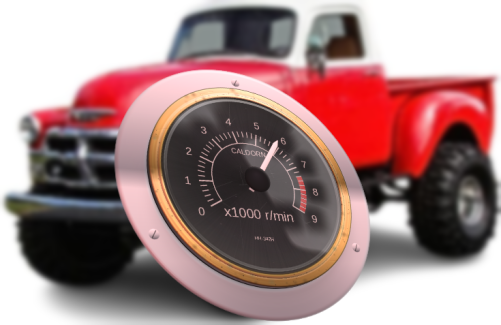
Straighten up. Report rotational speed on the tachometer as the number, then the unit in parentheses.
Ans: 5800 (rpm)
